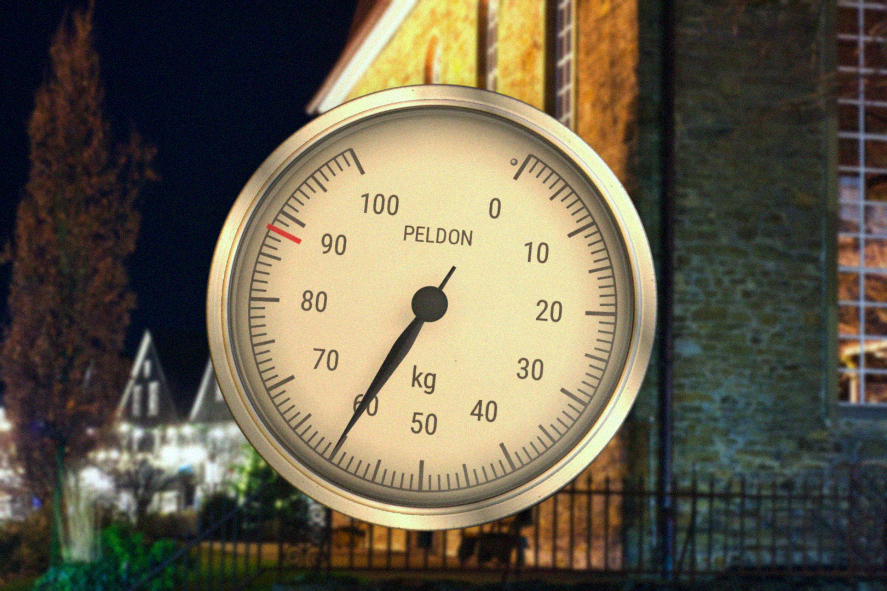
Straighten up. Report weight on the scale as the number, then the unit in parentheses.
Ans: 60 (kg)
